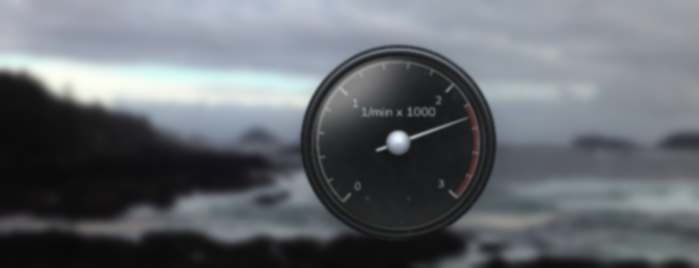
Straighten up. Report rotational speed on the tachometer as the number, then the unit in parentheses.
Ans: 2300 (rpm)
